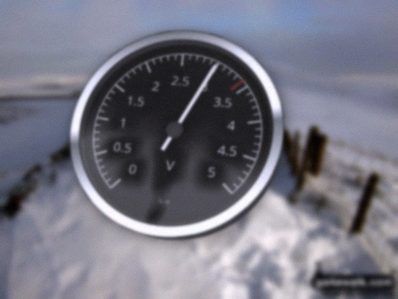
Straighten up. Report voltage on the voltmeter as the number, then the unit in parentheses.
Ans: 3 (V)
